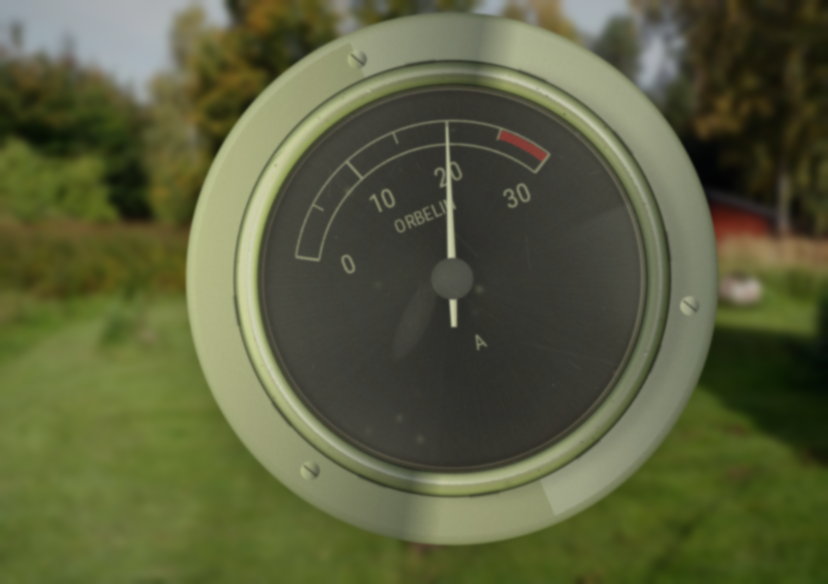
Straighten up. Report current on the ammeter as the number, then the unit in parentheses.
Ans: 20 (A)
